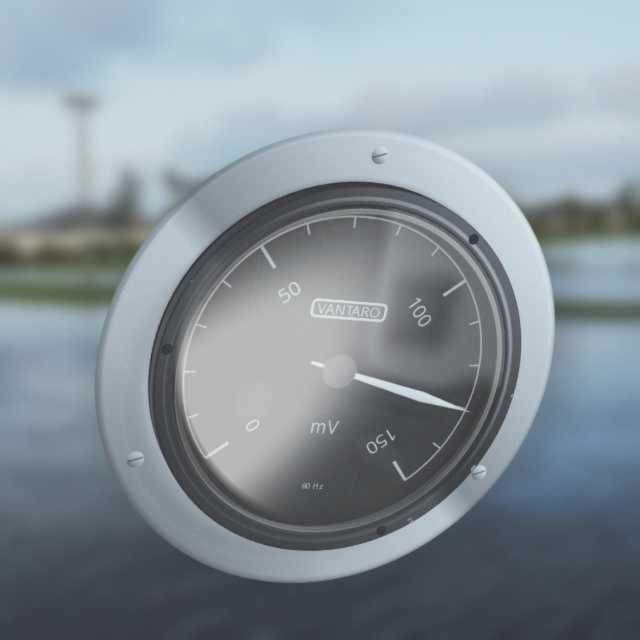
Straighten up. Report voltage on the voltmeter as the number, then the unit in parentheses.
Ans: 130 (mV)
